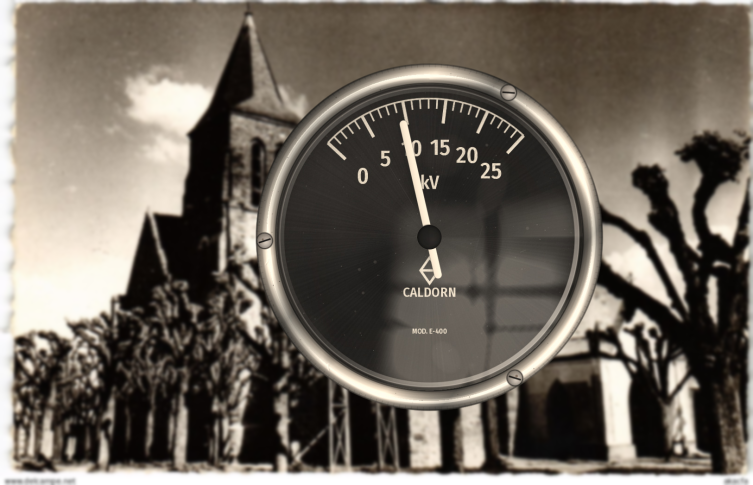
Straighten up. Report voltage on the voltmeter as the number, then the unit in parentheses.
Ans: 9.5 (kV)
